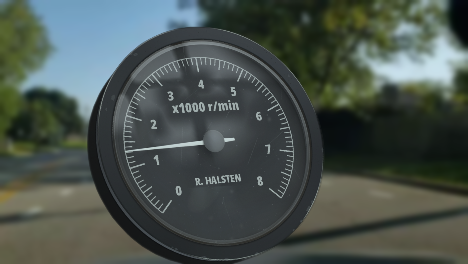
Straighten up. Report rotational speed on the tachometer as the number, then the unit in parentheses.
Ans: 1300 (rpm)
